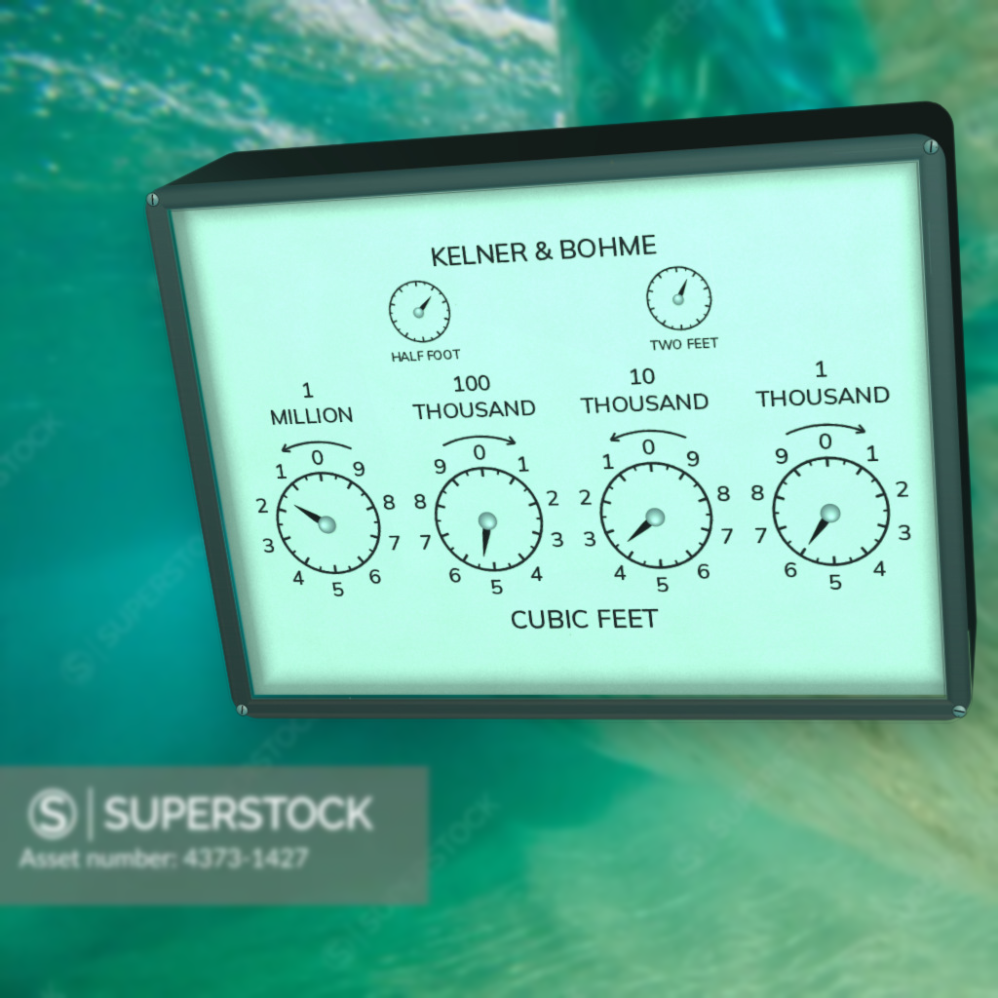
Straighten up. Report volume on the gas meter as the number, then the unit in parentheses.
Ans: 153600 (ft³)
